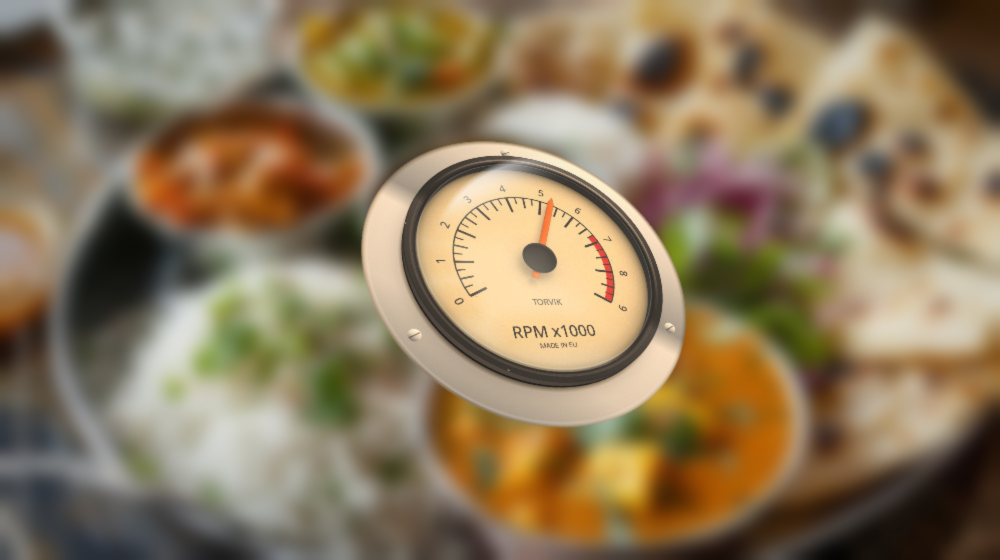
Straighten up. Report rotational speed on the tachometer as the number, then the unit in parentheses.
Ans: 5250 (rpm)
